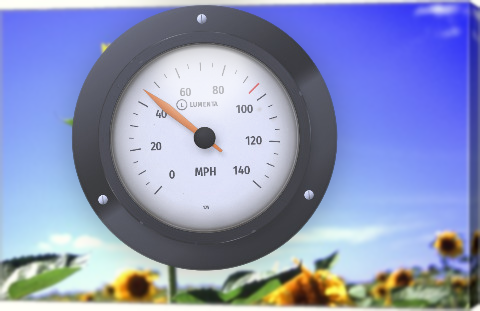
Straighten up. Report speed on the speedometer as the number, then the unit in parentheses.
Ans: 45 (mph)
